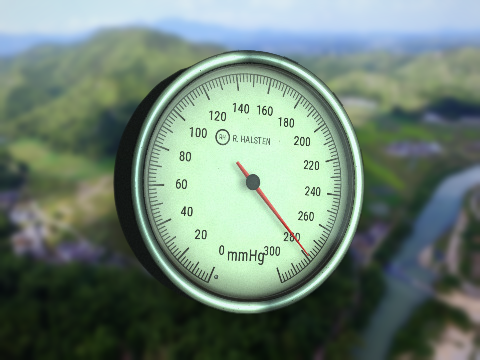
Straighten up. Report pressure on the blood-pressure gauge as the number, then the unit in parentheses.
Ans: 280 (mmHg)
